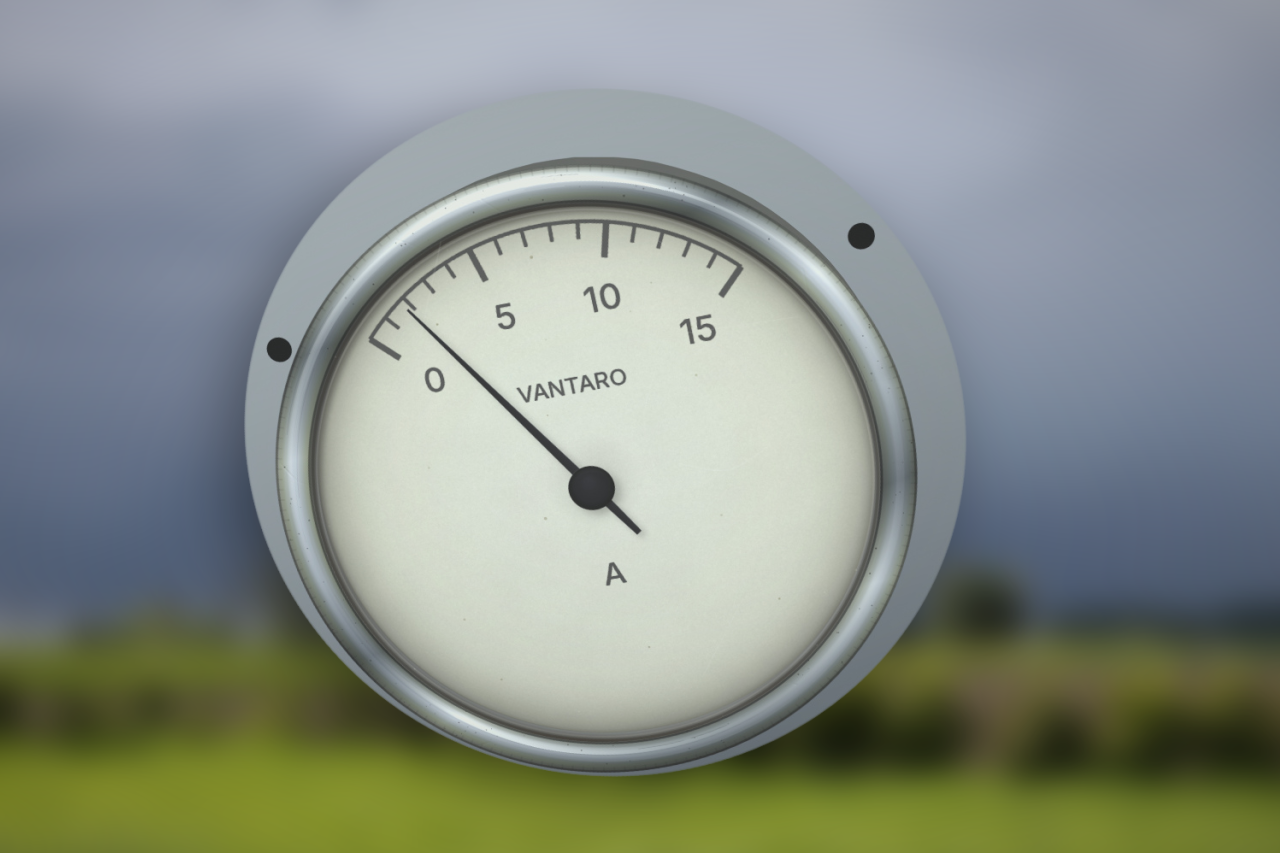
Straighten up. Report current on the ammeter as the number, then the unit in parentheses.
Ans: 2 (A)
